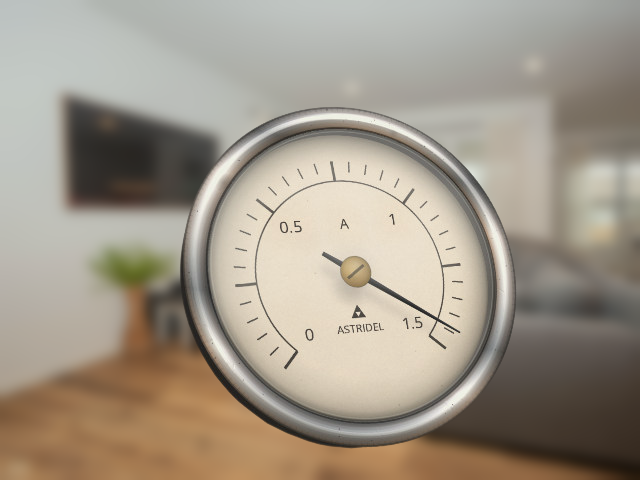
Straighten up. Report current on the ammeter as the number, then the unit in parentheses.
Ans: 1.45 (A)
